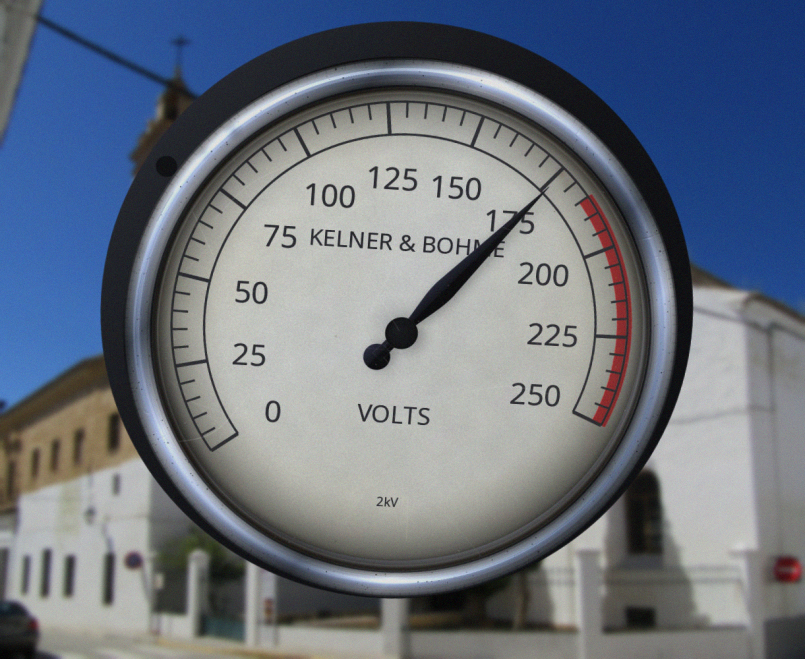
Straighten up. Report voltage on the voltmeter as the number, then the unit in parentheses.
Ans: 175 (V)
